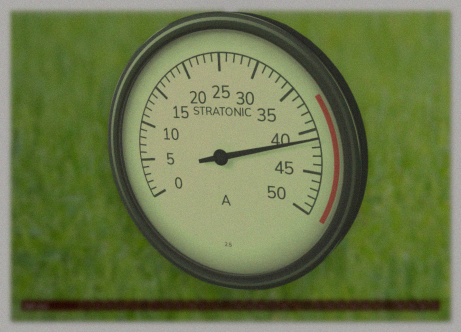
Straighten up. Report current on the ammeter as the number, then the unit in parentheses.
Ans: 41 (A)
